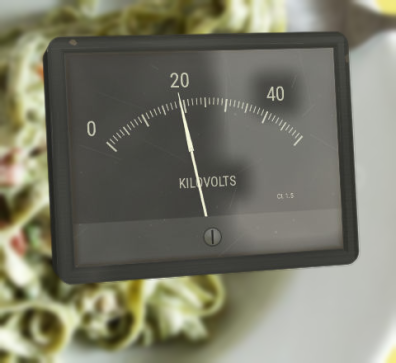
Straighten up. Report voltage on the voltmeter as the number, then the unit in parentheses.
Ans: 19 (kV)
